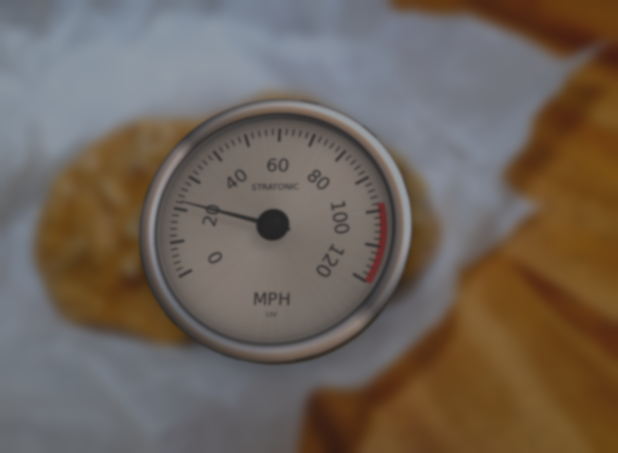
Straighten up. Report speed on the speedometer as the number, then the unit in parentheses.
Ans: 22 (mph)
